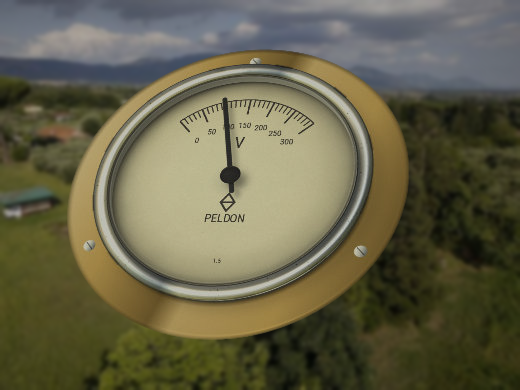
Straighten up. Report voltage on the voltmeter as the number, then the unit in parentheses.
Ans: 100 (V)
